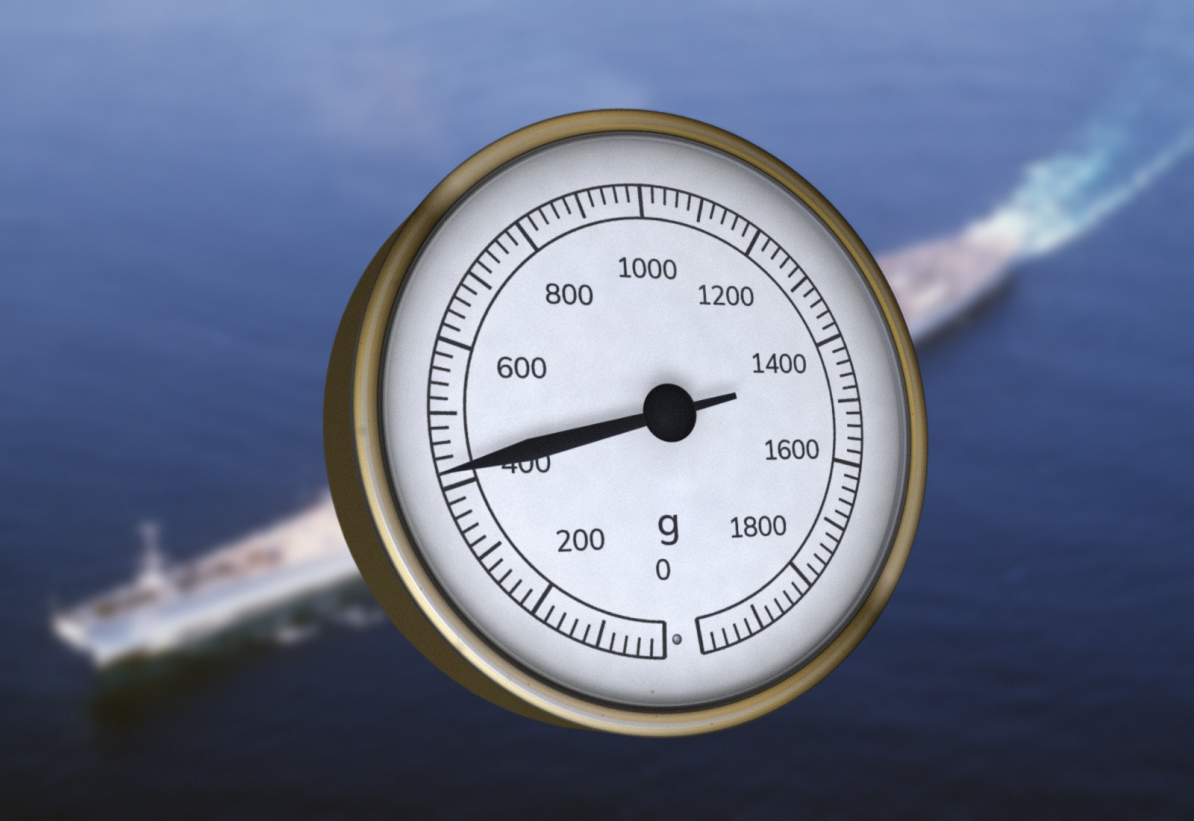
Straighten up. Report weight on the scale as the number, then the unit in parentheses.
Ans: 420 (g)
